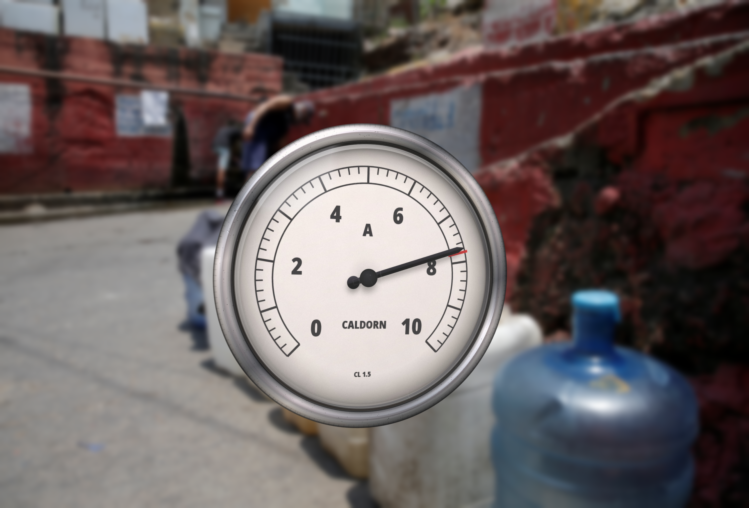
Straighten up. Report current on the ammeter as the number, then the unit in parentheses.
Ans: 7.7 (A)
